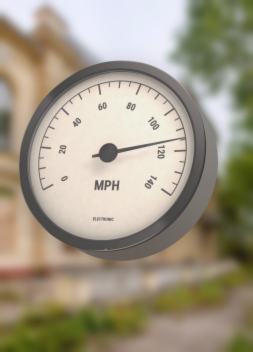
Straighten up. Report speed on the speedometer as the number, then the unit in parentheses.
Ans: 115 (mph)
